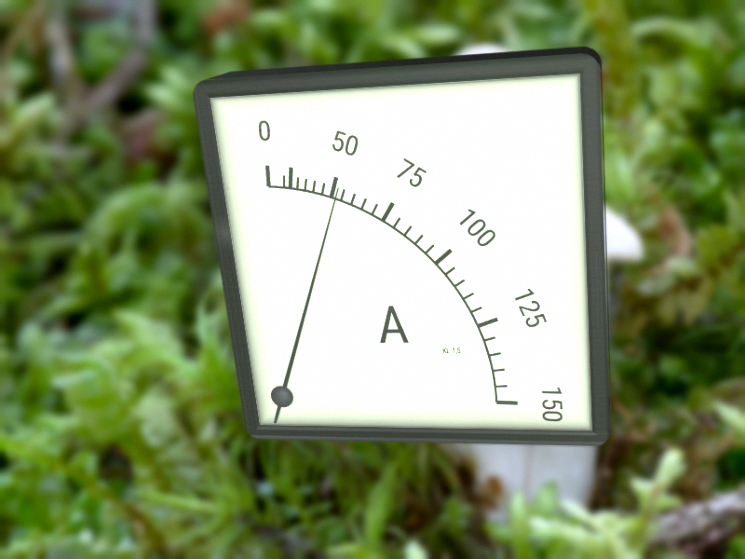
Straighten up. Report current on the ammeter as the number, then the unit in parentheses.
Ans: 52.5 (A)
